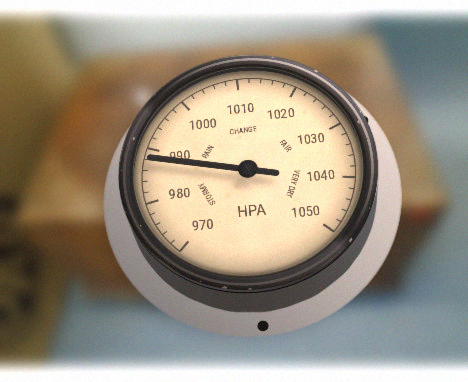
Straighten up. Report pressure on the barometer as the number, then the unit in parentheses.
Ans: 988 (hPa)
